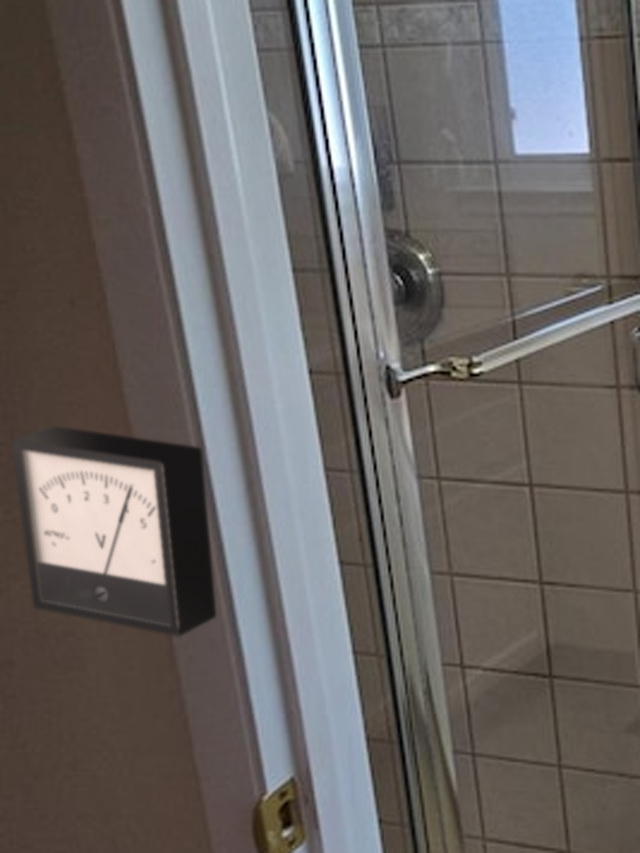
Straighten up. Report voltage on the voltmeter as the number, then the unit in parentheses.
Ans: 4 (V)
